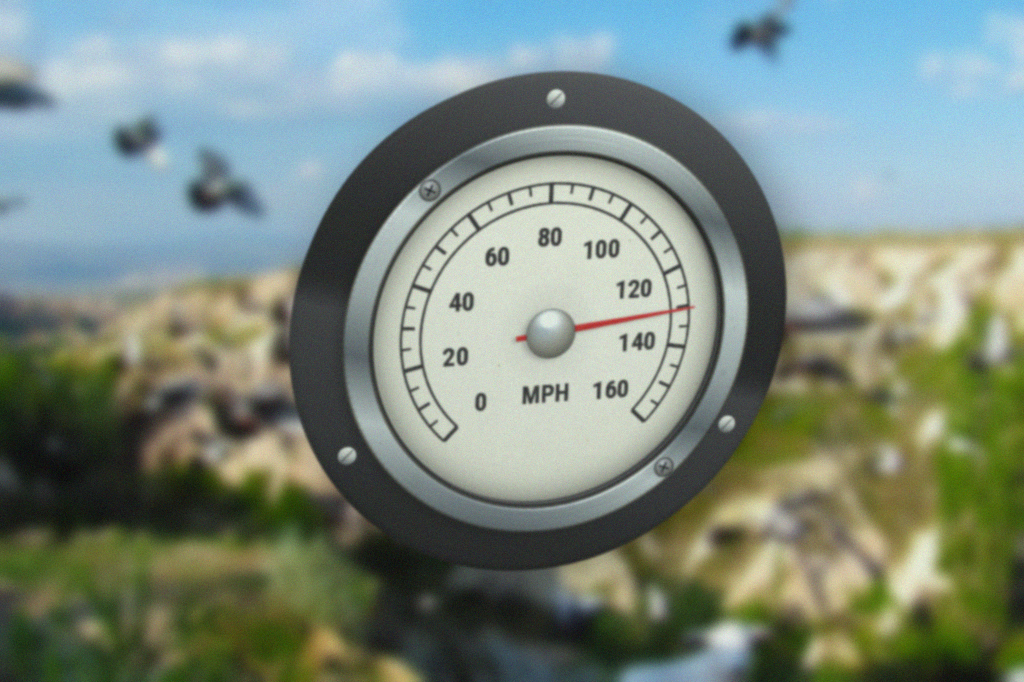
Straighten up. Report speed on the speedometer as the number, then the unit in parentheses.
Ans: 130 (mph)
